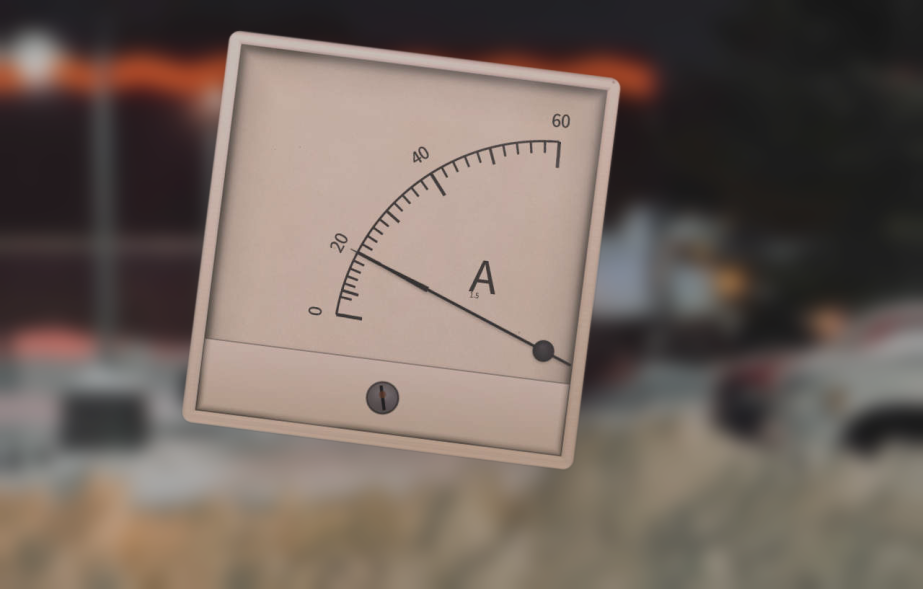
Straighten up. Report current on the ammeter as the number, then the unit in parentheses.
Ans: 20 (A)
